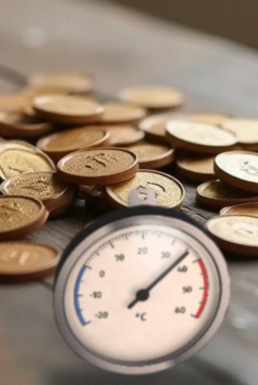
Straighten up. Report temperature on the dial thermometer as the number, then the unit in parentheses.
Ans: 35 (°C)
